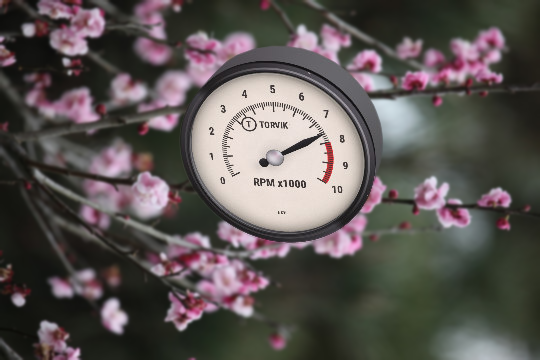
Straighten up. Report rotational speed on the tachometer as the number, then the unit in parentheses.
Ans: 7500 (rpm)
